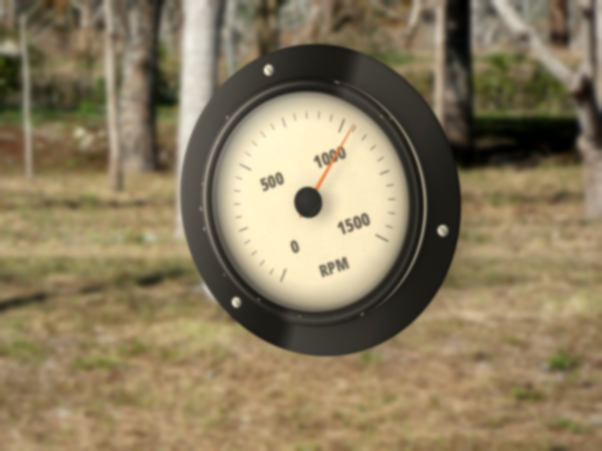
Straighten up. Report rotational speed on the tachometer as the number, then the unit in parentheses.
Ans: 1050 (rpm)
